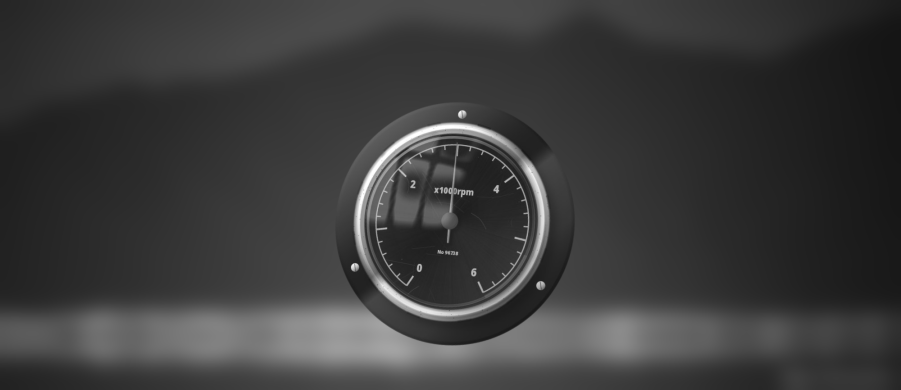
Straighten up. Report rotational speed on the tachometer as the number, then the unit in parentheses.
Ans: 3000 (rpm)
